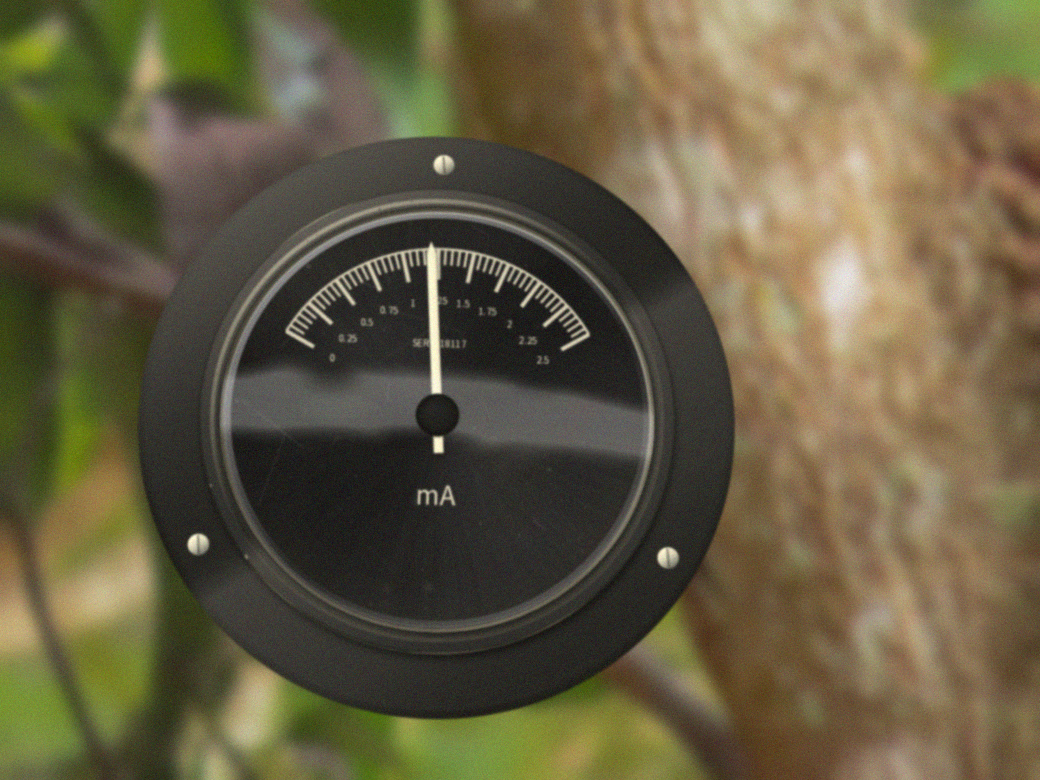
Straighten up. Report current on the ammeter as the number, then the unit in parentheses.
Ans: 1.2 (mA)
